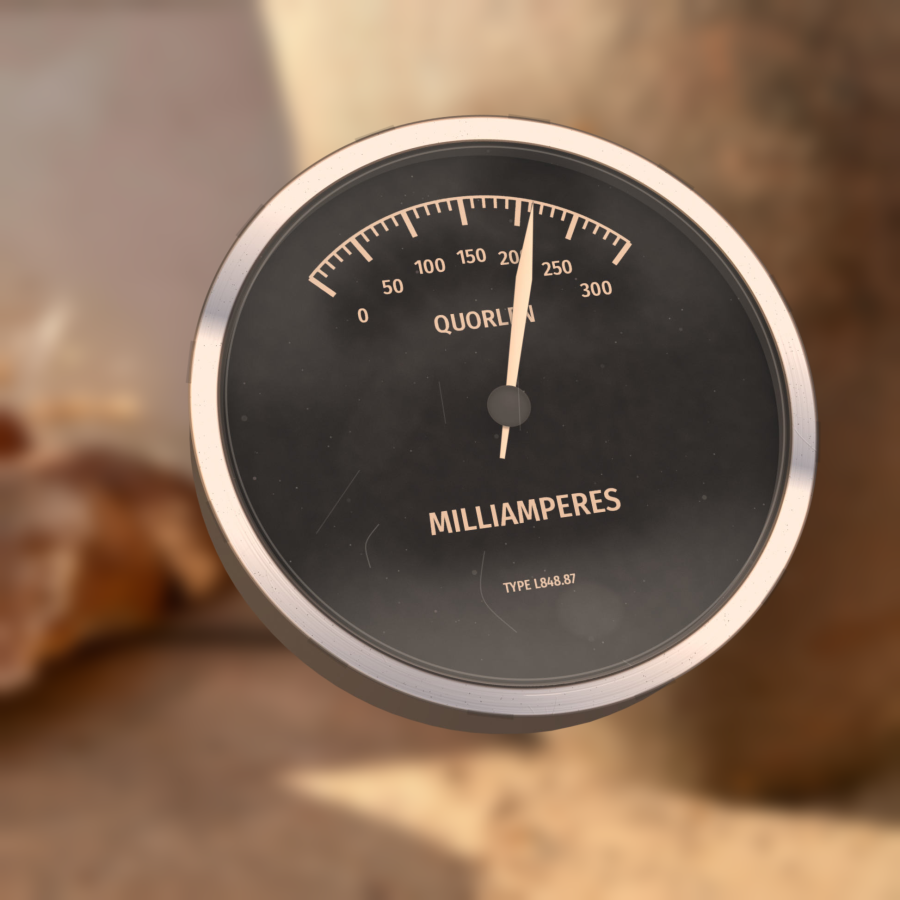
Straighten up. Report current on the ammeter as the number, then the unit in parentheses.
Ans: 210 (mA)
